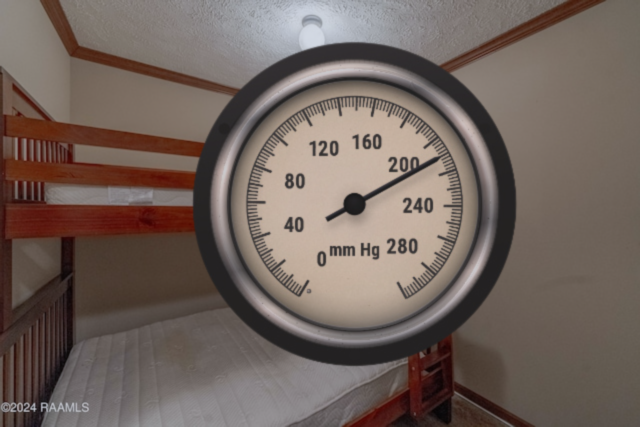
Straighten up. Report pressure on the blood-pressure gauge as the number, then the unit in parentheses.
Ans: 210 (mmHg)
